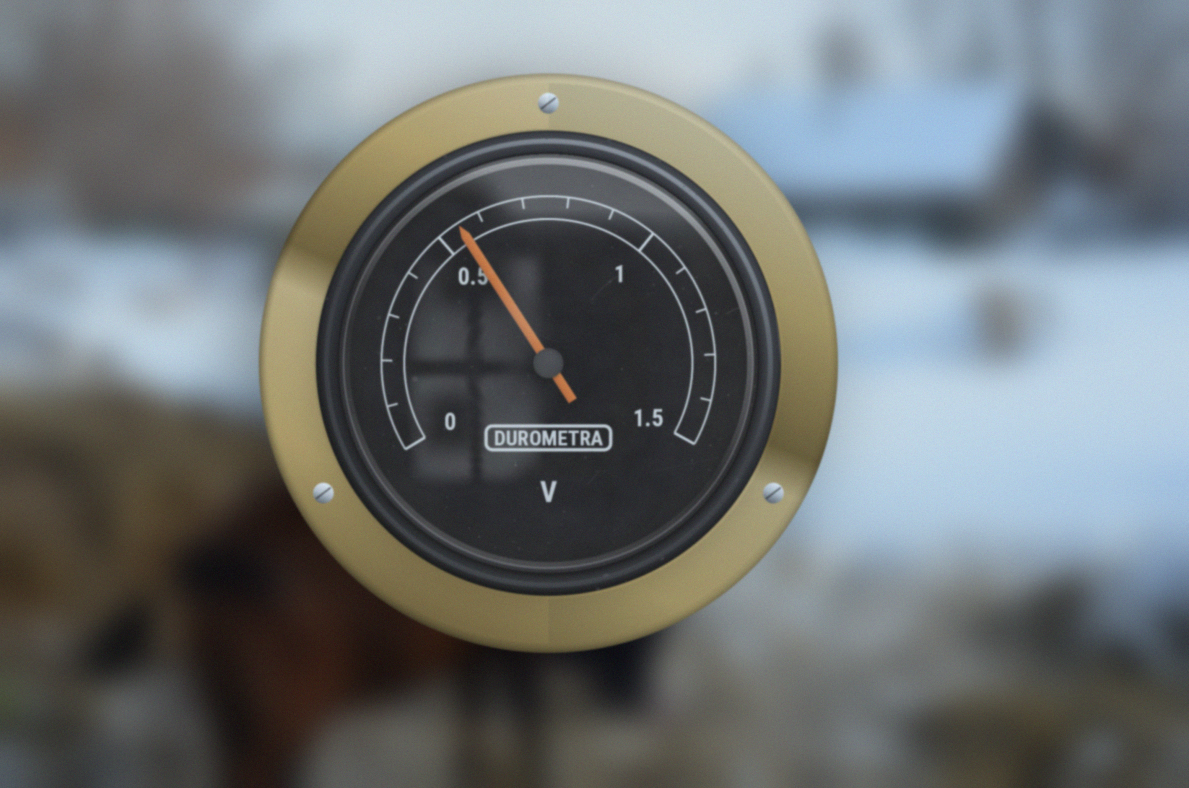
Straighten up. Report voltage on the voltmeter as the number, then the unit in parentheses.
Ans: 0.55 (V)
